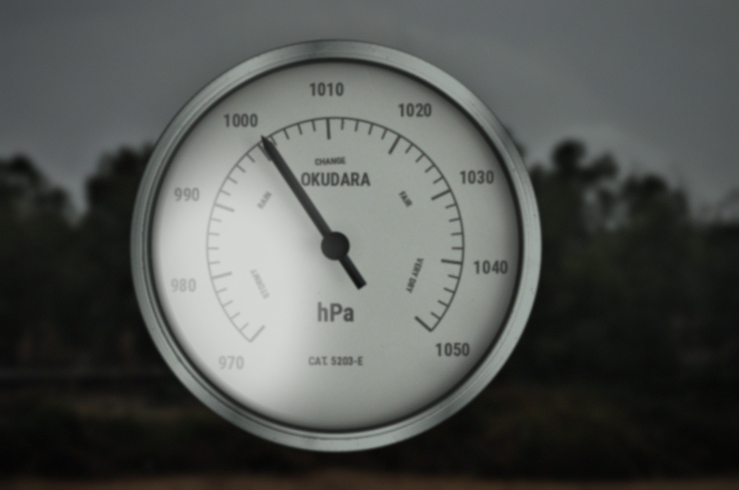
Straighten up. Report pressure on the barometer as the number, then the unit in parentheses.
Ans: 1001 (hPa)
